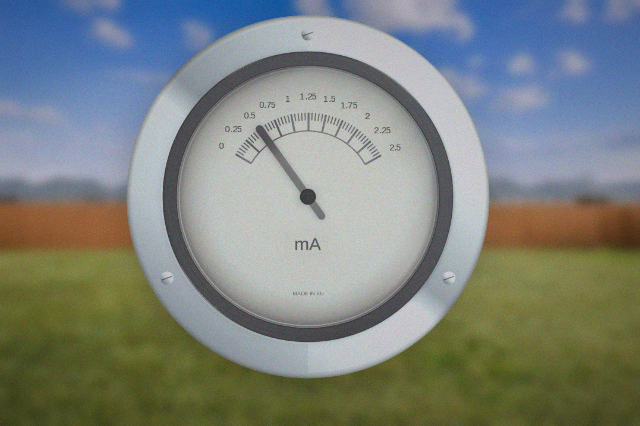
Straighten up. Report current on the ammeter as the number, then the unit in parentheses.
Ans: 0.5 (mA)
